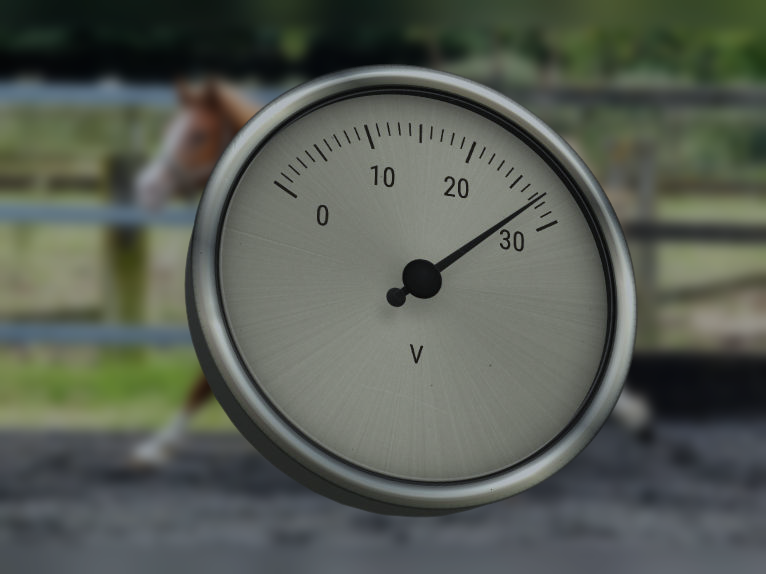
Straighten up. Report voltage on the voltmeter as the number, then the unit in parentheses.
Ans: 27.5 (V)
